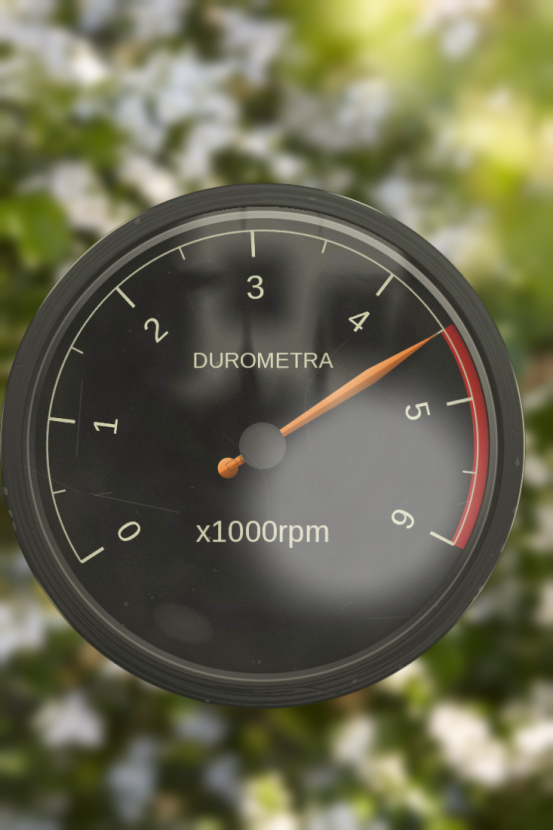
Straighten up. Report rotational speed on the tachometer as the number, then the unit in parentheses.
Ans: 4500 (rpm)
